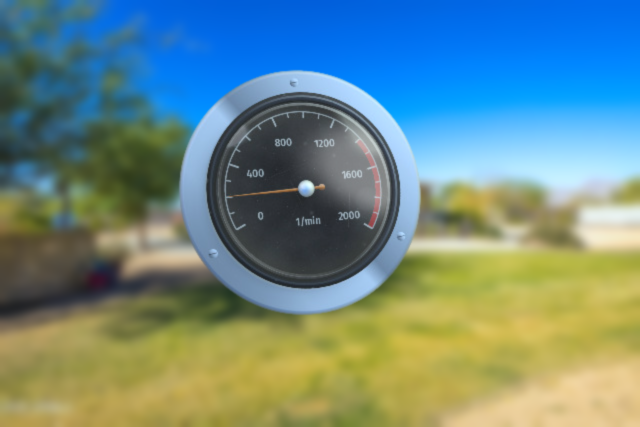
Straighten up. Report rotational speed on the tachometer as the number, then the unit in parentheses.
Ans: 200 (rpm)
